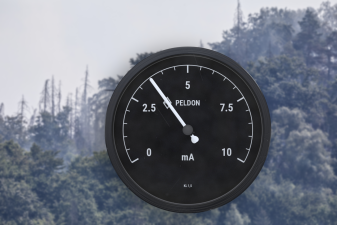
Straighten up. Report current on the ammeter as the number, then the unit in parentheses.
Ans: 3.5 (mA)
